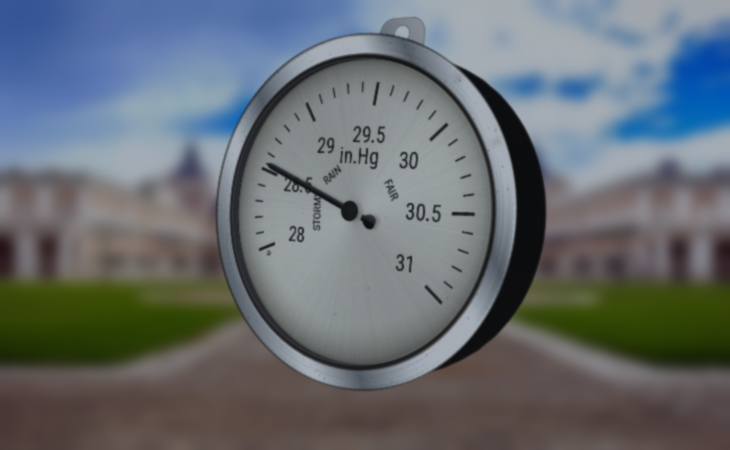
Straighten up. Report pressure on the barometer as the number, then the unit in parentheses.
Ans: 28.55 (inHg)
